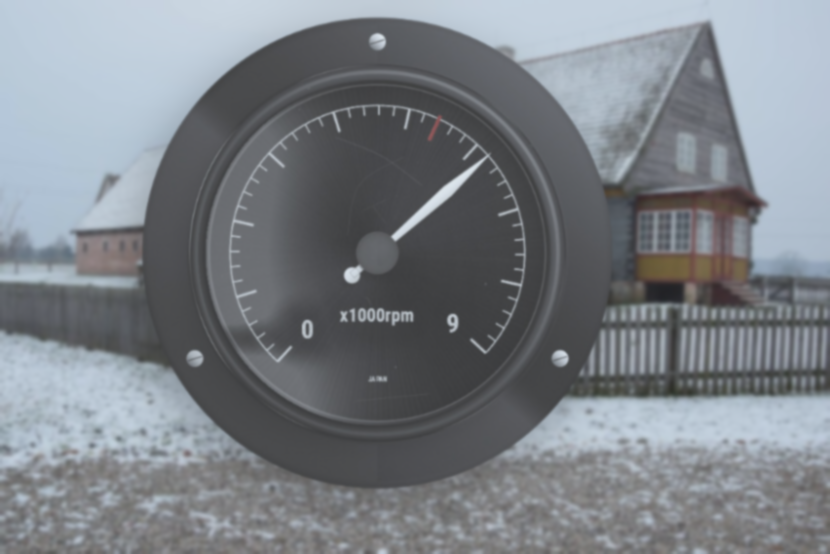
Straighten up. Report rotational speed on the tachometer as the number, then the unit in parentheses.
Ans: 6200 (rpm)
